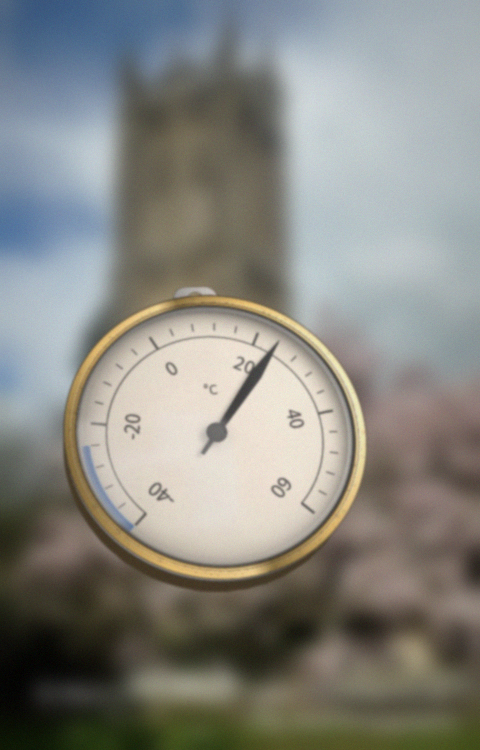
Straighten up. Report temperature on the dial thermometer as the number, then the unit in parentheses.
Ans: 24 (°C)
